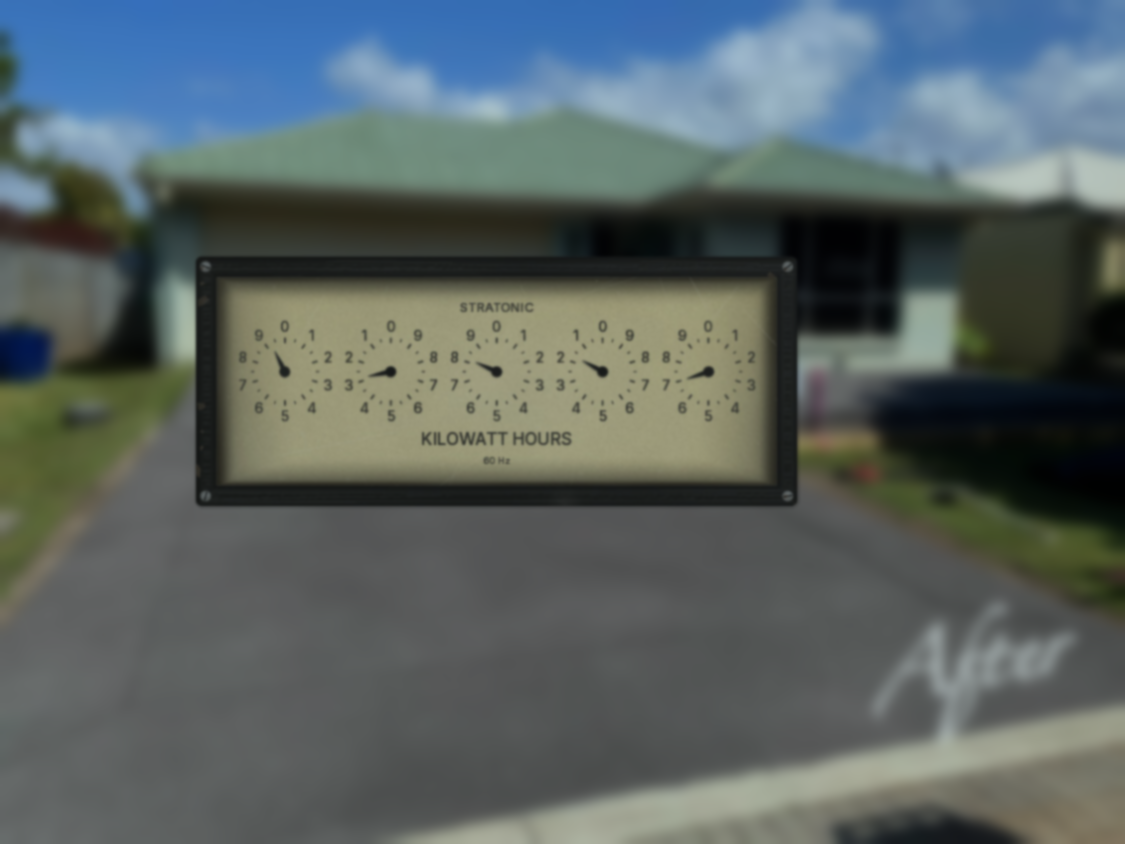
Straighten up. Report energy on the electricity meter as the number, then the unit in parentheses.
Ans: 92817 (kWh)
